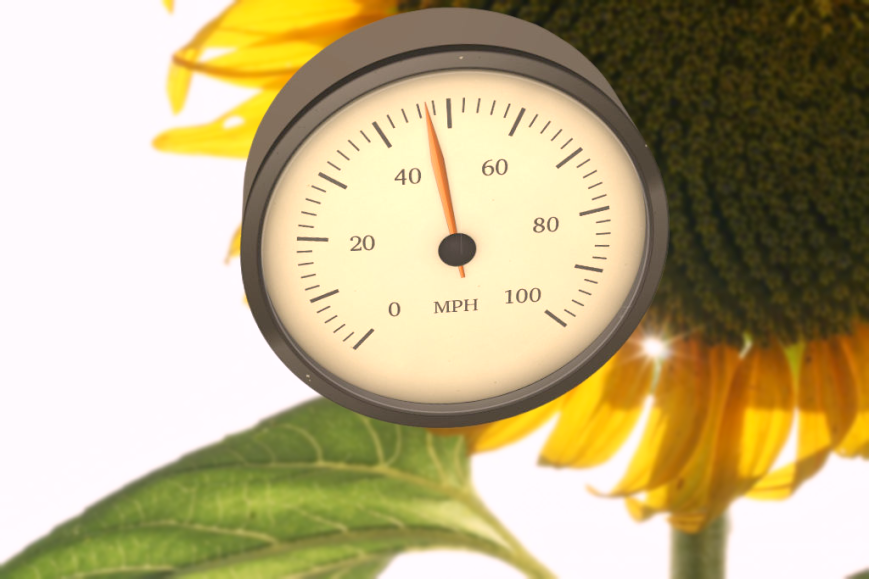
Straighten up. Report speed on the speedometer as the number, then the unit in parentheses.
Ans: 47 (mph)
